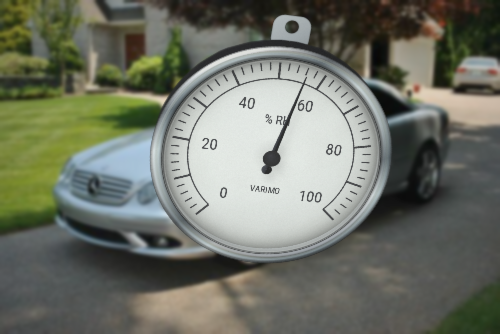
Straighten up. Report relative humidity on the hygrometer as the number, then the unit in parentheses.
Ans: 56 (%)
